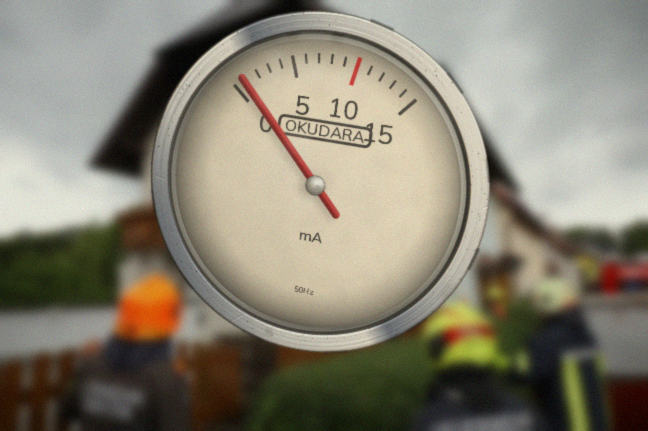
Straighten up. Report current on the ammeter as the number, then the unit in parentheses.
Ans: 1 (mA)
